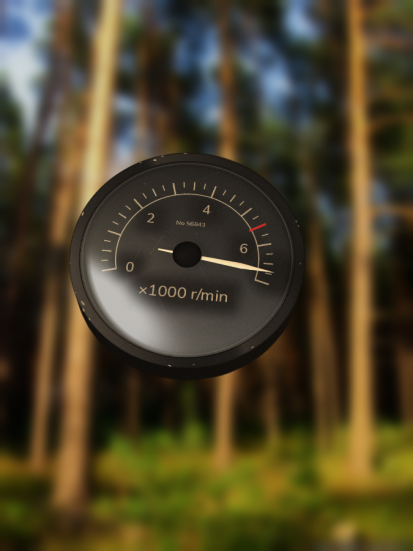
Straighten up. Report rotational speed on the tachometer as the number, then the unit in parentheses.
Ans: 6750 (rpm)
